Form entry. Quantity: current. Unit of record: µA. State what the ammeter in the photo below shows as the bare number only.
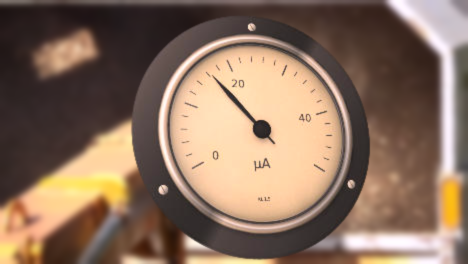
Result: 16
